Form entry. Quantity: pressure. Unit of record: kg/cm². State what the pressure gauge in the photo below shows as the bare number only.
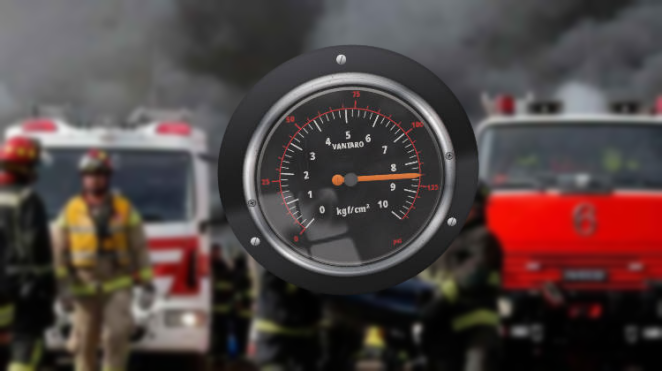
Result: 8.4
